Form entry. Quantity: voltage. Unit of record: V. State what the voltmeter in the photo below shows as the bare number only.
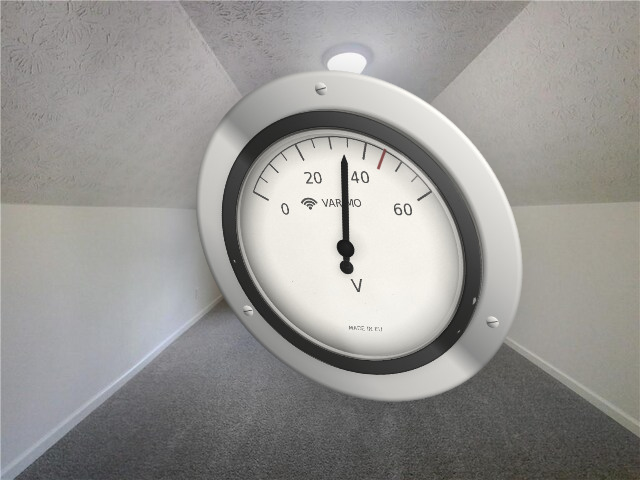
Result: 35
